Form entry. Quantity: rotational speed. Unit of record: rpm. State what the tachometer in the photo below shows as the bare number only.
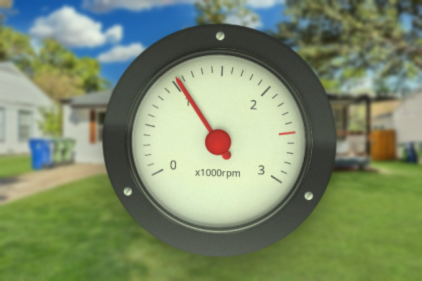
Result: 1050
